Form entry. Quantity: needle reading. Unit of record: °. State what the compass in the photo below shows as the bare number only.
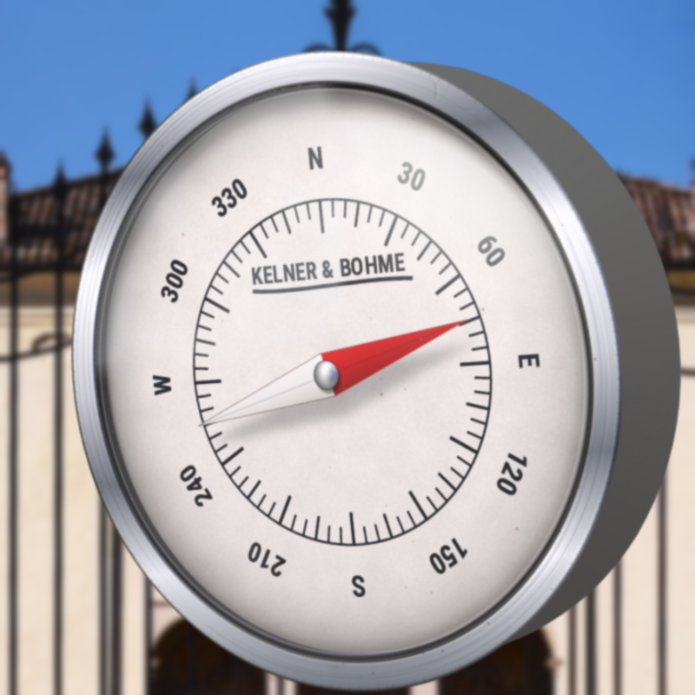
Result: 75
